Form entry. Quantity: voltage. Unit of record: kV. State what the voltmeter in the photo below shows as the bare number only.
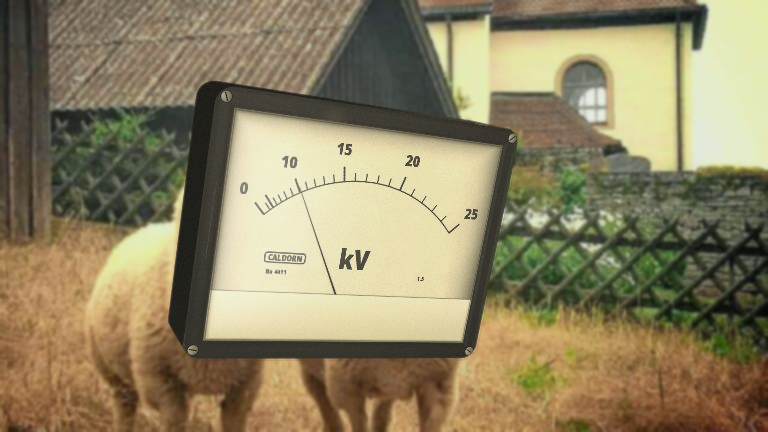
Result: 10
